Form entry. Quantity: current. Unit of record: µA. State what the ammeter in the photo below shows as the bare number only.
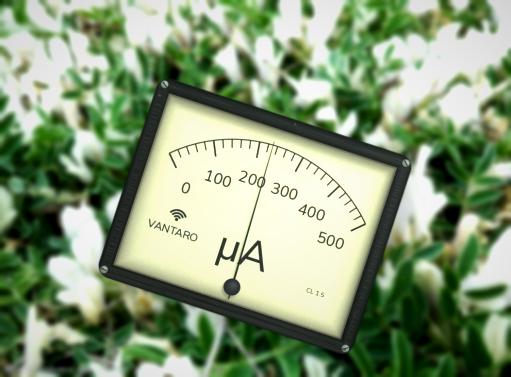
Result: 230
